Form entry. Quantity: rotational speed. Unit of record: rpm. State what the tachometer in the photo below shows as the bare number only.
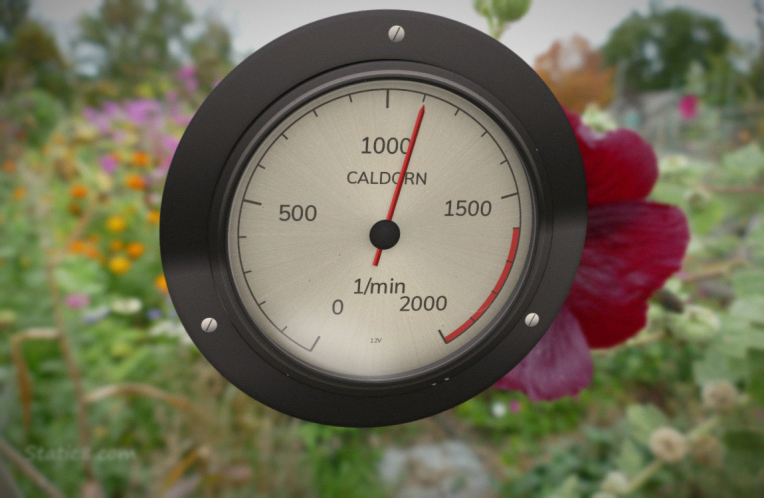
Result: 1100
